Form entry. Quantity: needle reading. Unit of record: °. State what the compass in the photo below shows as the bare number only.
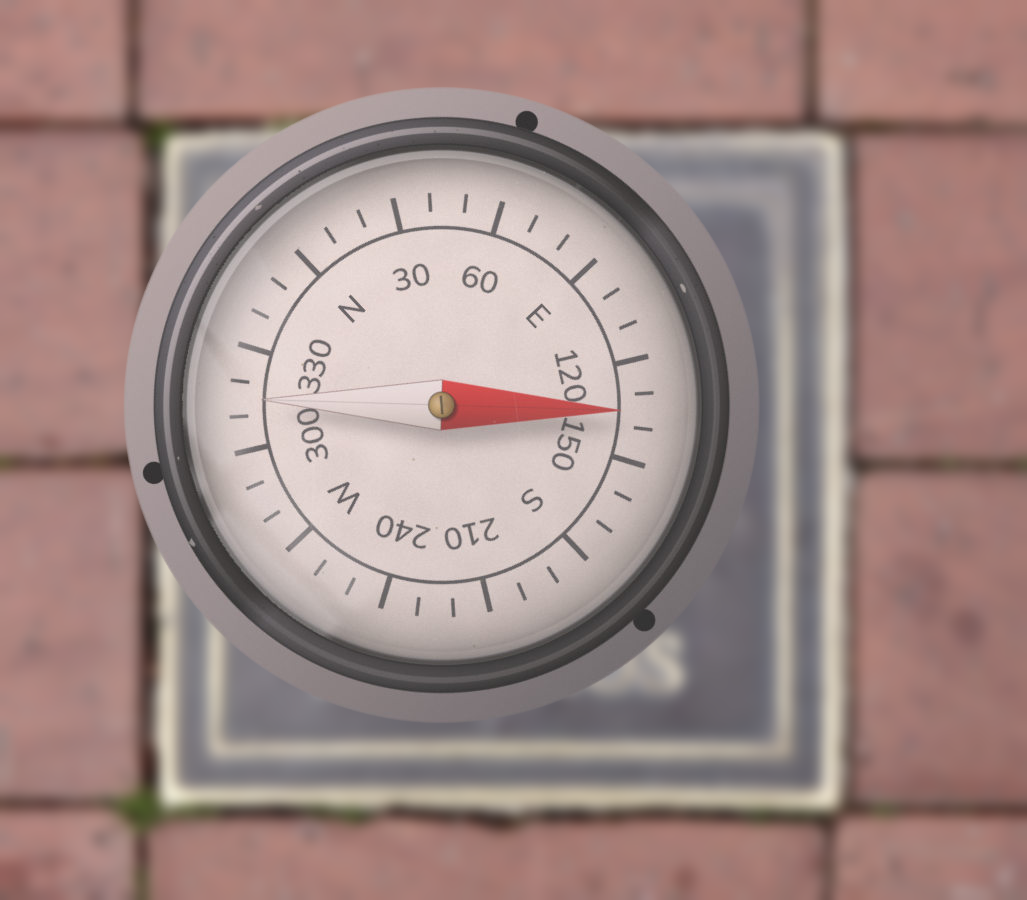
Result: 135
